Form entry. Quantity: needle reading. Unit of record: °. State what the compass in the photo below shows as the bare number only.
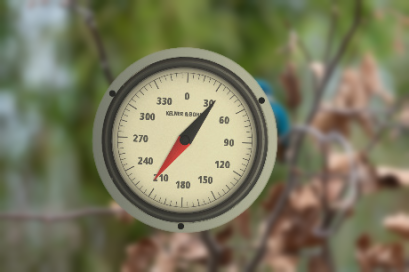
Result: 215
